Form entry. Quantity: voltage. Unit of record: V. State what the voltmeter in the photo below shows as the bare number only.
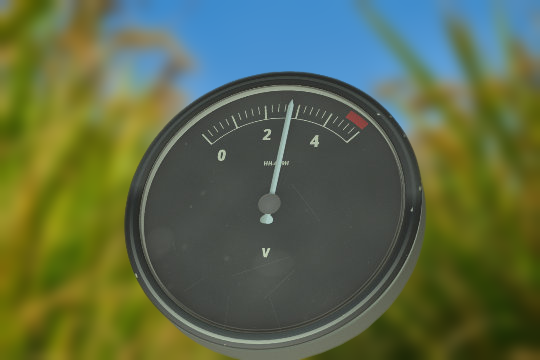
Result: 2.8
